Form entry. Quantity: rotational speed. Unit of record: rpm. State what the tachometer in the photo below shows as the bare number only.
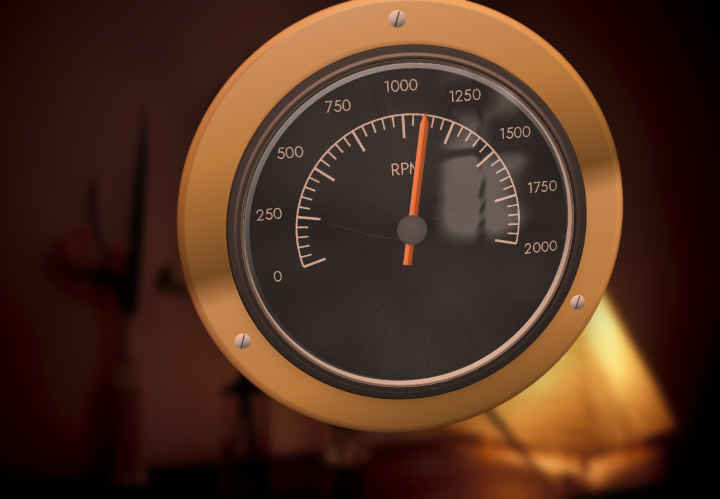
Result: 1100
